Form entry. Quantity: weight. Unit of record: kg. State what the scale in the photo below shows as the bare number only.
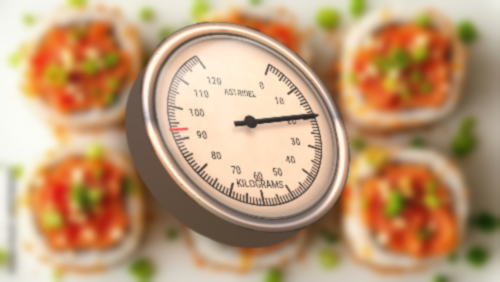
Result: 20
